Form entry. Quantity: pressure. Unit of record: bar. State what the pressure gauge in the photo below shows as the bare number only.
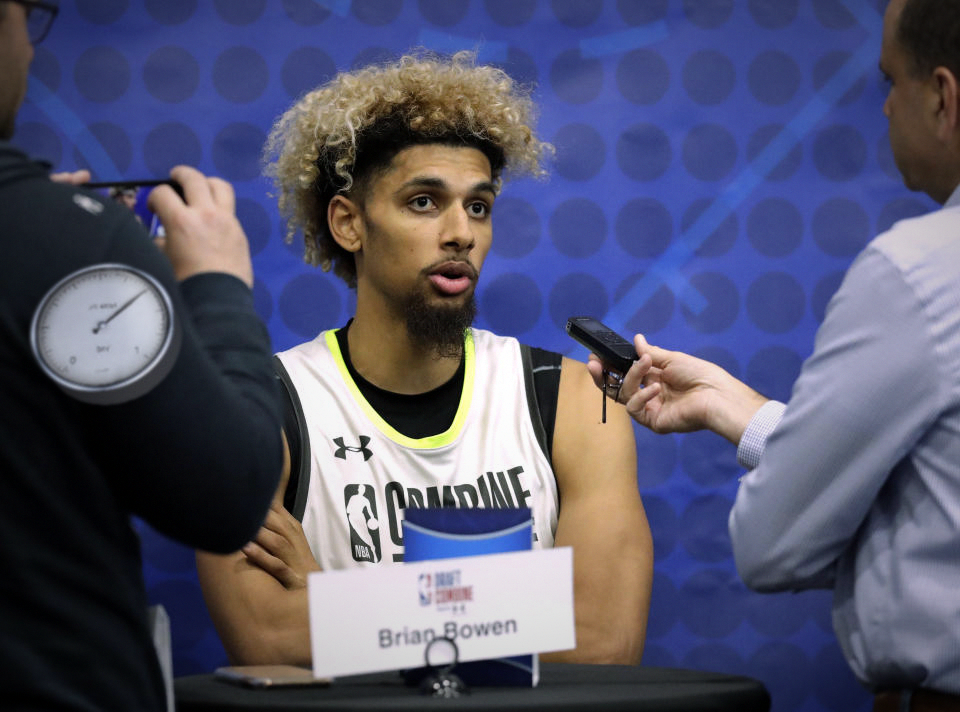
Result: 0.7
